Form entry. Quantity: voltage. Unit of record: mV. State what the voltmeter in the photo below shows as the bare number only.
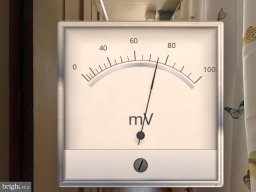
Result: 75
